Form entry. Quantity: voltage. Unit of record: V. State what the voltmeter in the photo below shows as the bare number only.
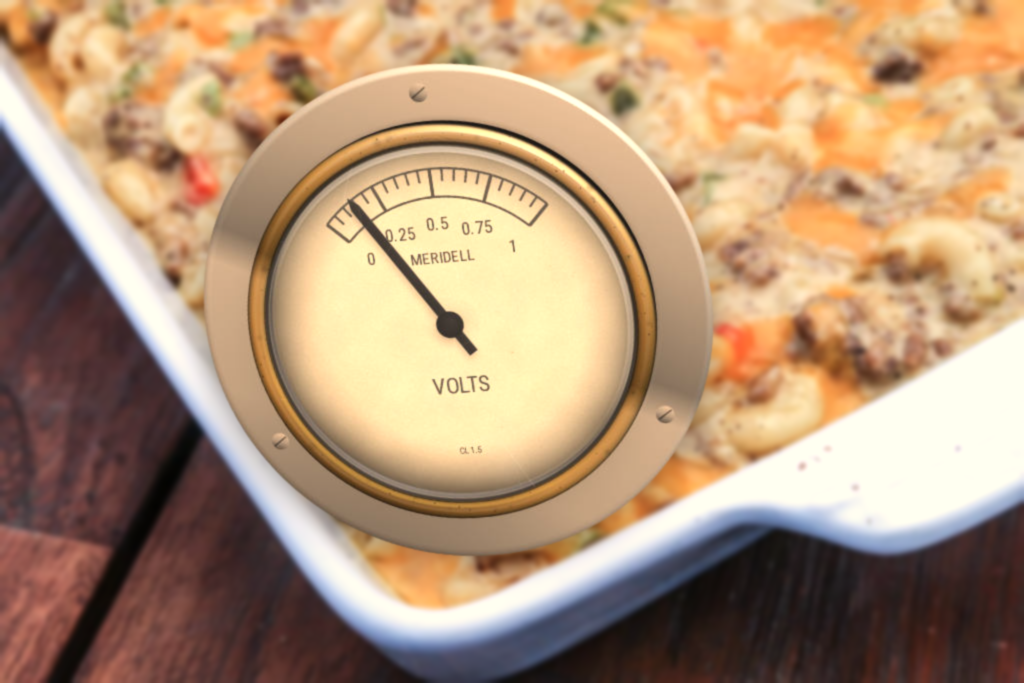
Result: 0.15
